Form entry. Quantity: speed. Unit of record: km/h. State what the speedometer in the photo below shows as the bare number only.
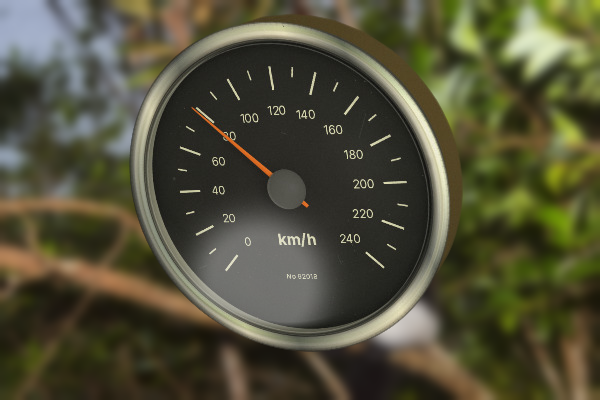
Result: 80
